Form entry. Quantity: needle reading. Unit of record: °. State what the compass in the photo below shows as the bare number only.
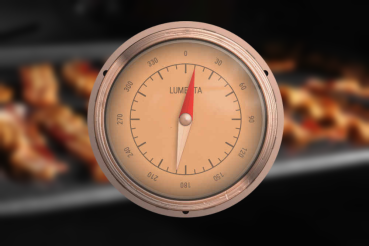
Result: 10
